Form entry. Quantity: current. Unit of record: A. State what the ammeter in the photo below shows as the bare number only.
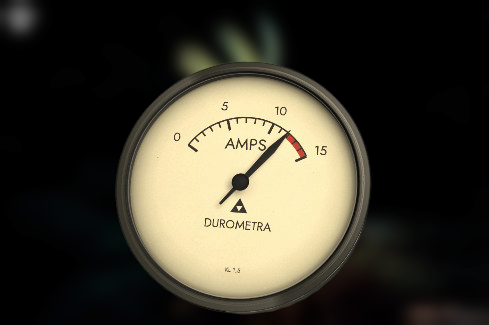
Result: 12
